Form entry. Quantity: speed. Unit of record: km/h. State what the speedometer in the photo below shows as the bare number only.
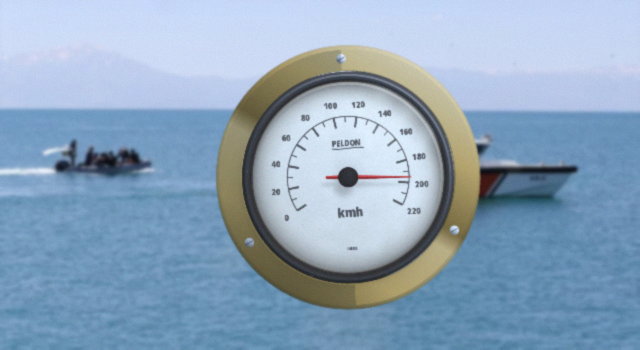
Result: 195
